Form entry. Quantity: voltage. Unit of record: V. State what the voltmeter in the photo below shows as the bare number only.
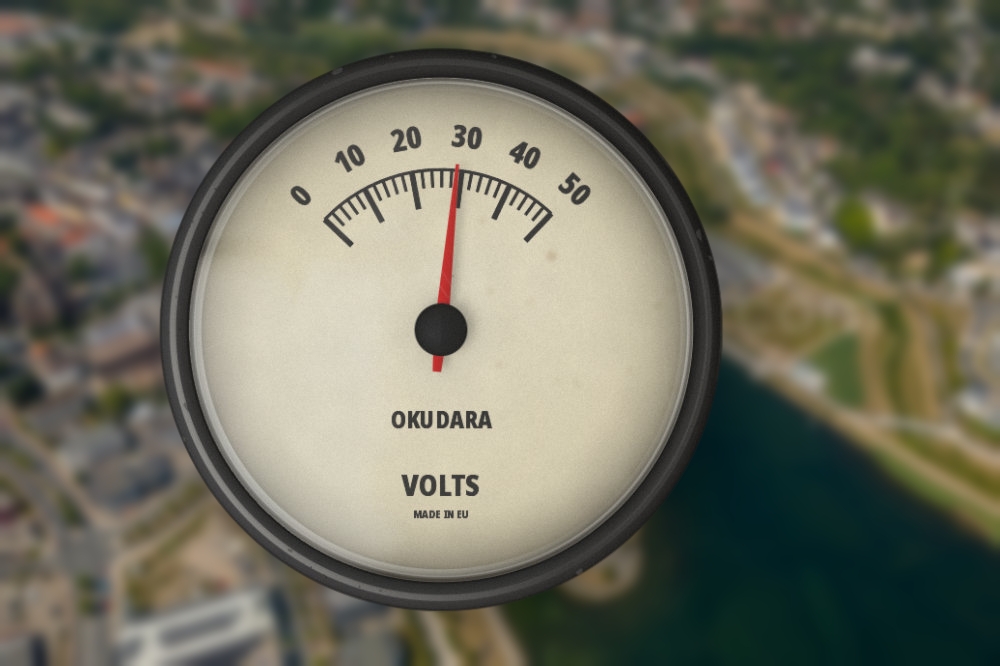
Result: 29
